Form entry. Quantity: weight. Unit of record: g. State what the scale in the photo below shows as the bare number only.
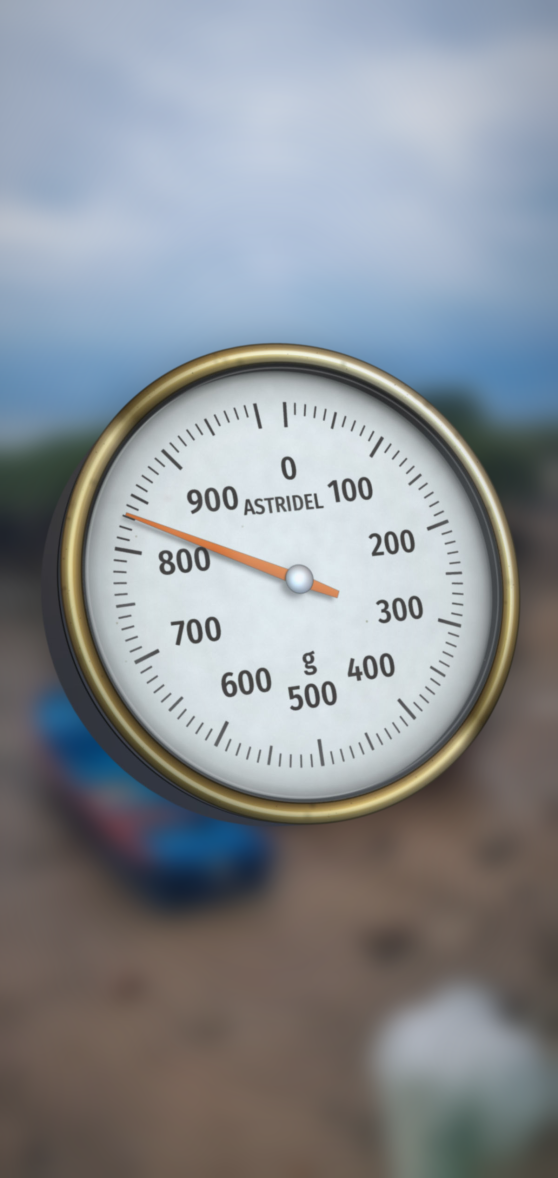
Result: 830
